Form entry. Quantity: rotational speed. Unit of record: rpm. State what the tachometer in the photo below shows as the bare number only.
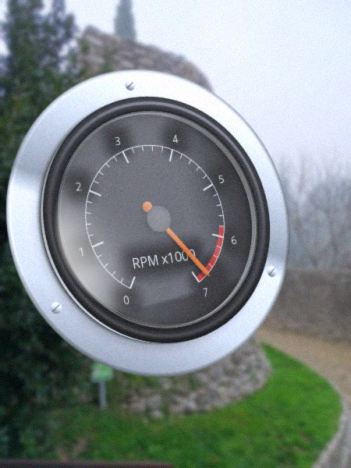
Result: 6800
